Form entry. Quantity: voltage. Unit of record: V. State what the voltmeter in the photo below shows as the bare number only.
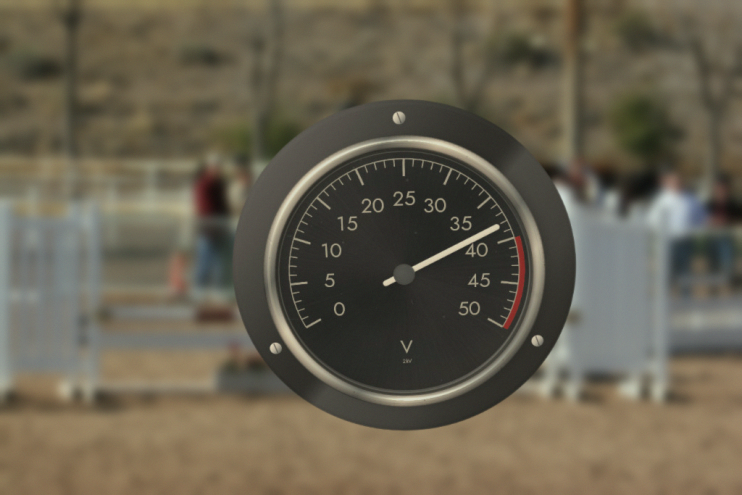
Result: 38
